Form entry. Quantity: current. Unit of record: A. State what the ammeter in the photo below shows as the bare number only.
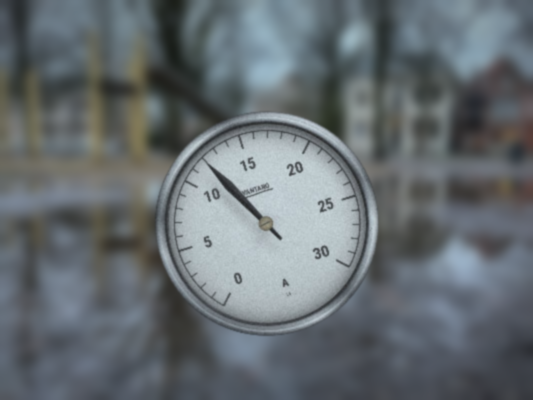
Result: 12
